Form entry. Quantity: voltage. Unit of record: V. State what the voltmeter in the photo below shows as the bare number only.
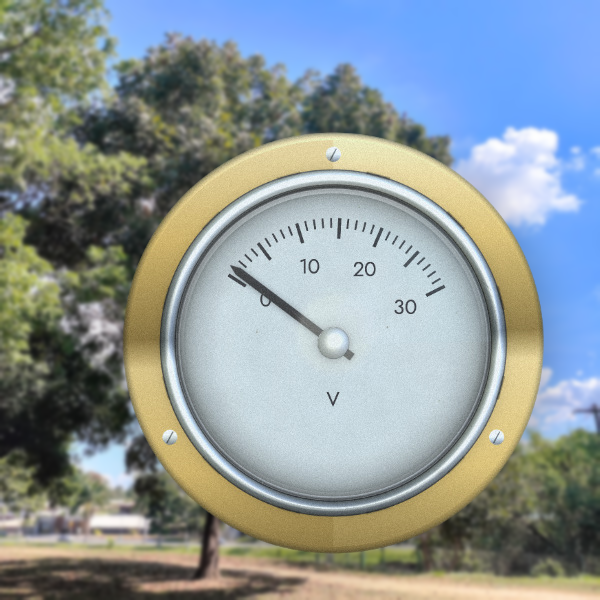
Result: 1
